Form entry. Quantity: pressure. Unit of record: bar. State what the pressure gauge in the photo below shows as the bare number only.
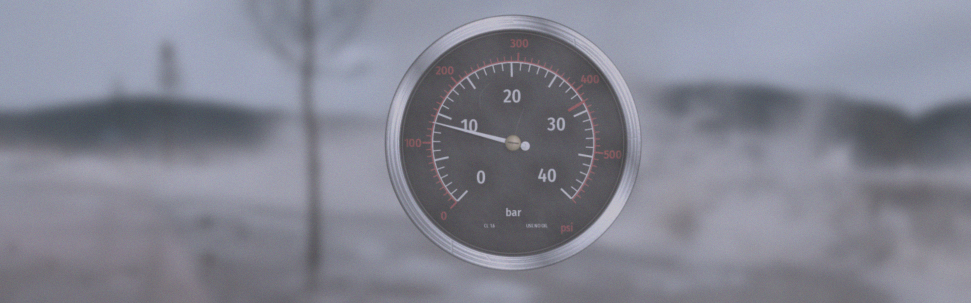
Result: 9
